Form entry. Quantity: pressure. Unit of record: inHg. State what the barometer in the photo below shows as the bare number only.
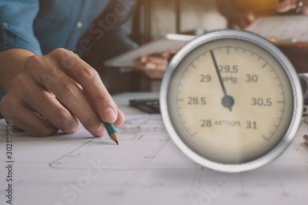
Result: 29.3
